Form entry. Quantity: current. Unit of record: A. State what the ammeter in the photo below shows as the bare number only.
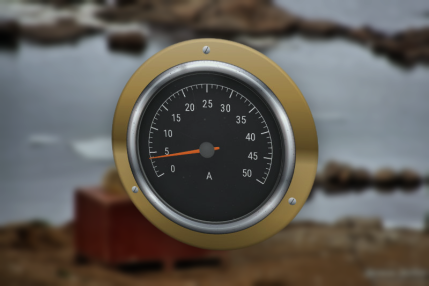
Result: 4
